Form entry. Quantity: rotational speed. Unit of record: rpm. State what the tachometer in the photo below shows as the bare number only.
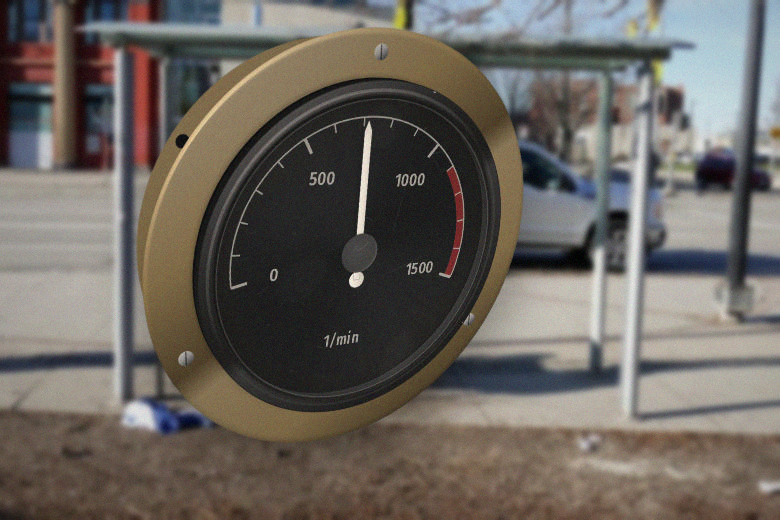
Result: 700
